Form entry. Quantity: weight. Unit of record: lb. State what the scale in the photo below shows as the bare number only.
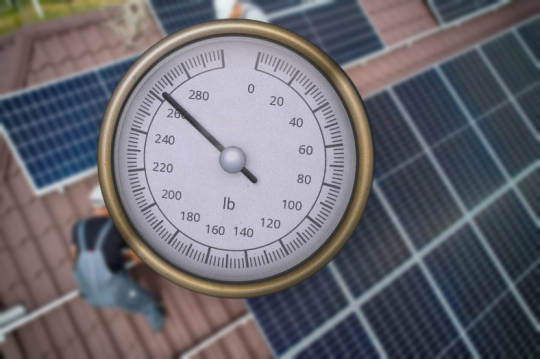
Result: 264
